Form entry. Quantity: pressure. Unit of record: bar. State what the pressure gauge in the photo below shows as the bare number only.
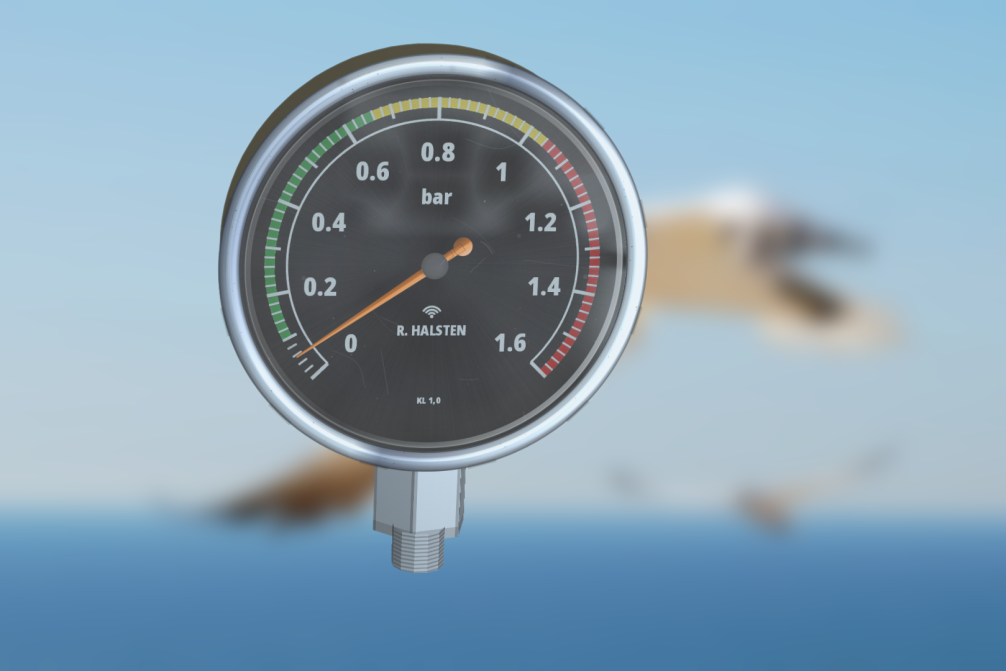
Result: 0.06
